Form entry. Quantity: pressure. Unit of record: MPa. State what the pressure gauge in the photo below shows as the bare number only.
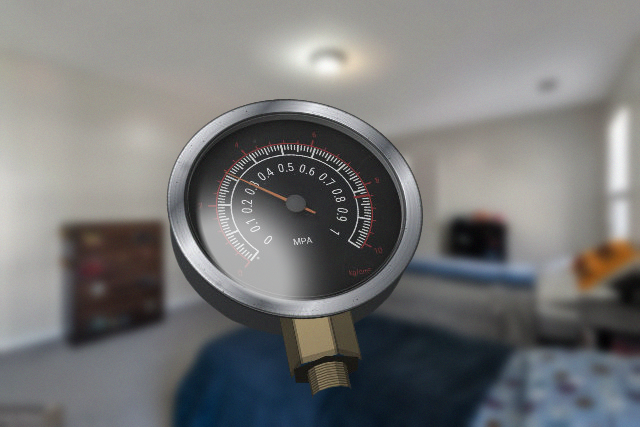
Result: 0.3
